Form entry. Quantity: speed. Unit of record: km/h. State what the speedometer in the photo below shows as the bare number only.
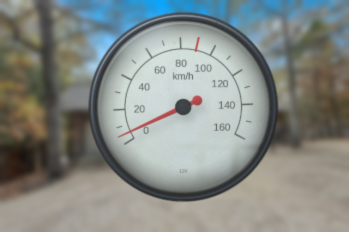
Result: 5
